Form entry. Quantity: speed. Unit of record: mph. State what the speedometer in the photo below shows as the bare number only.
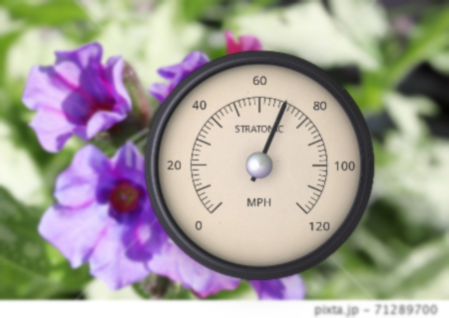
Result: 70
